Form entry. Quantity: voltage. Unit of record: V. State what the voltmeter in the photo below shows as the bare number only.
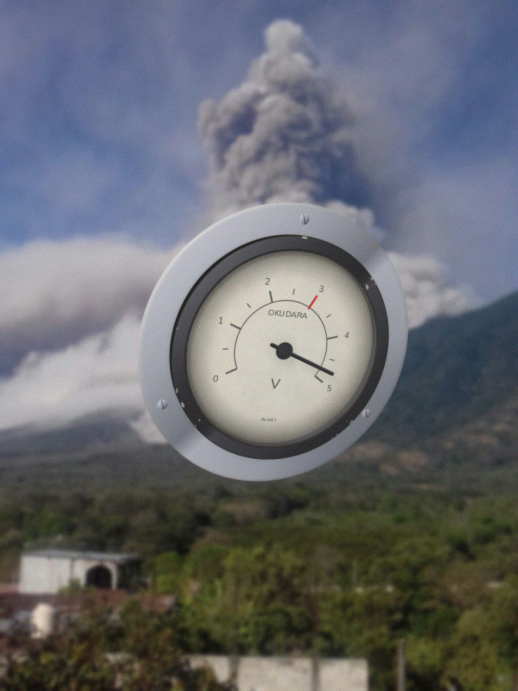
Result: 4.75
